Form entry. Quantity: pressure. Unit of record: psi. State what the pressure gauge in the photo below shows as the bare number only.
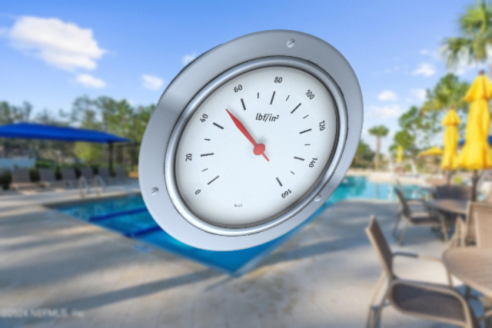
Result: 50
